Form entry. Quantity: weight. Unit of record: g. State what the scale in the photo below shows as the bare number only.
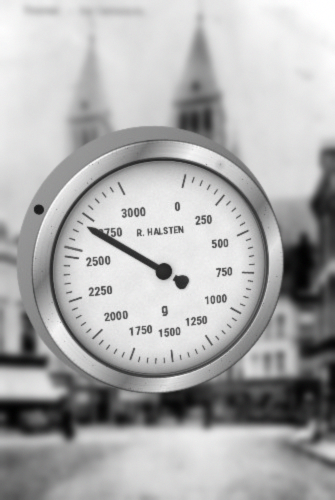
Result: 2700
